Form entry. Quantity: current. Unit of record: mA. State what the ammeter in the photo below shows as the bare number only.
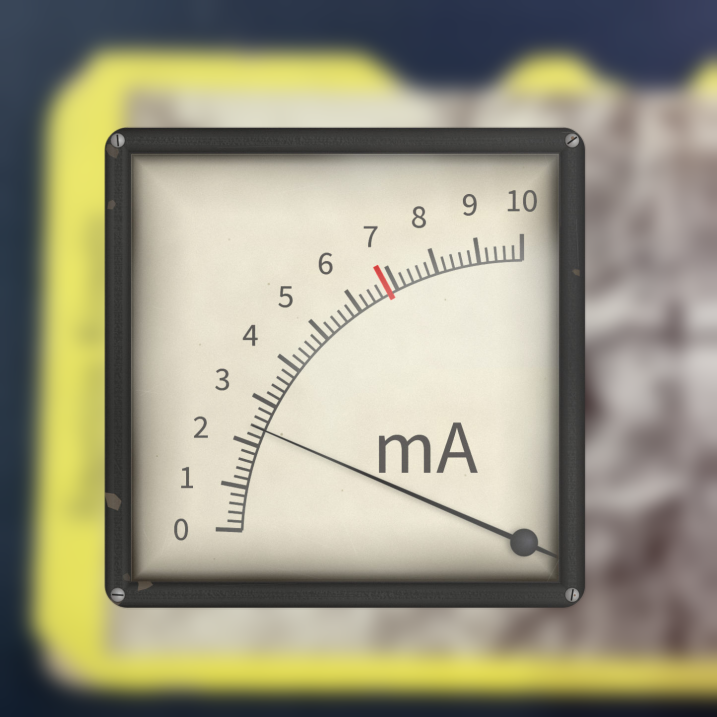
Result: 2.4
